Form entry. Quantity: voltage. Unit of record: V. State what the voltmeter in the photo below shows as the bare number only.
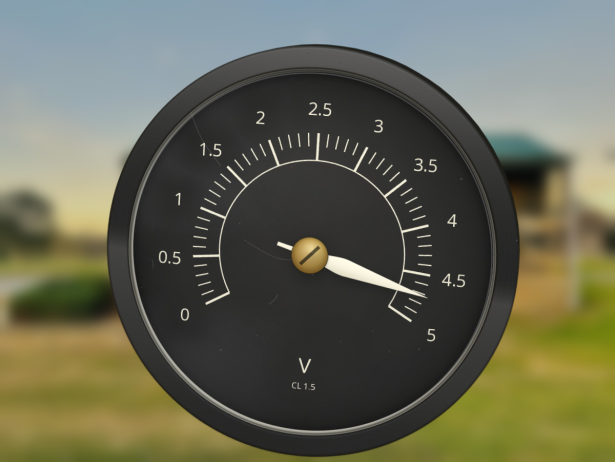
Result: 4.7
